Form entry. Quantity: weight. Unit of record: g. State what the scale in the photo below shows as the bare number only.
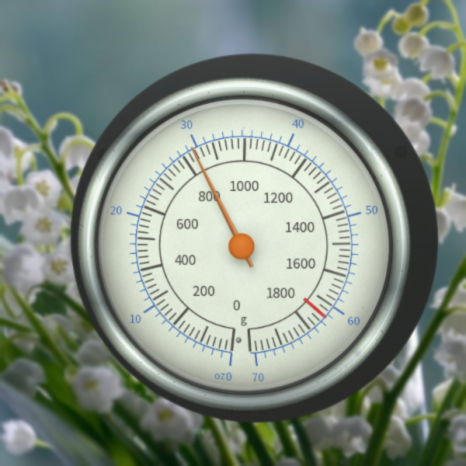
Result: 840
